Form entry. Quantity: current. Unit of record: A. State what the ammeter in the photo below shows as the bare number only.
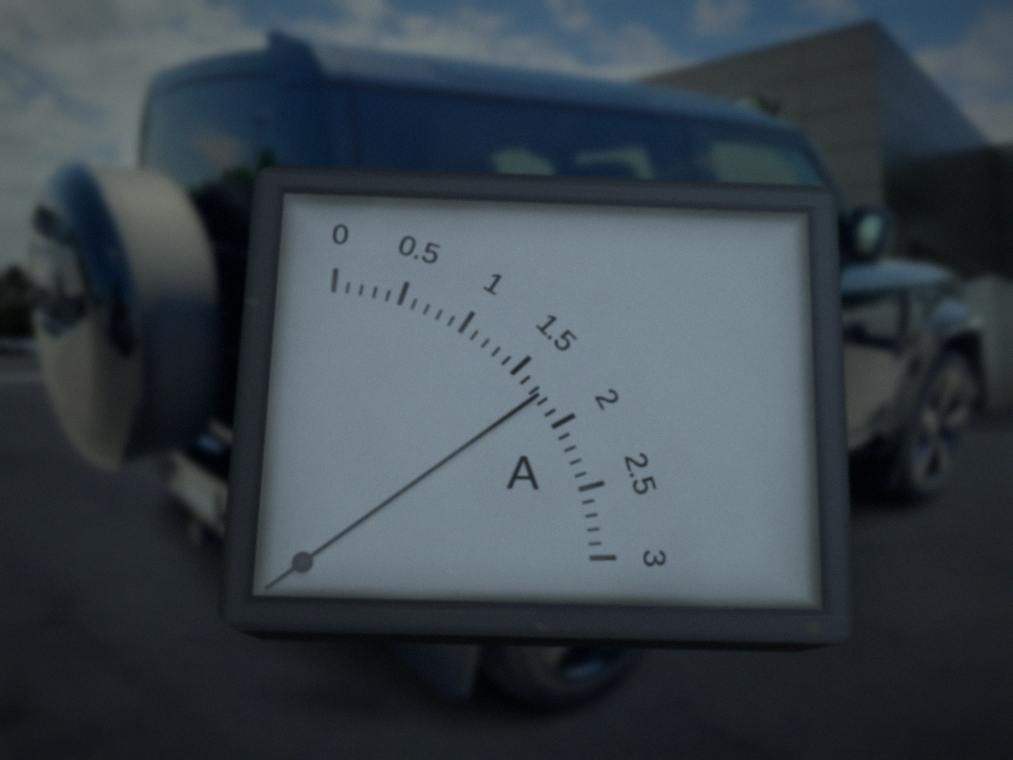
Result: 1.75
